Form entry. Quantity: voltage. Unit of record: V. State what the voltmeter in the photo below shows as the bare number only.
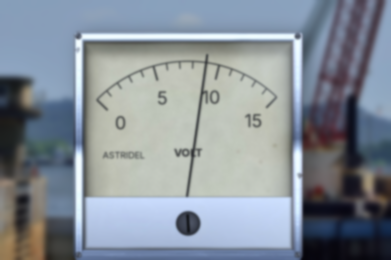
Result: 9
